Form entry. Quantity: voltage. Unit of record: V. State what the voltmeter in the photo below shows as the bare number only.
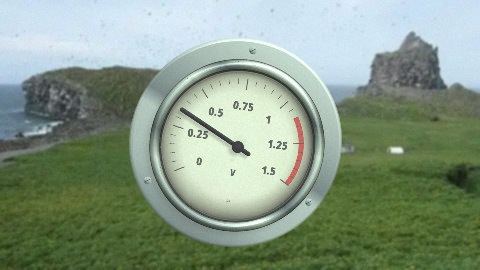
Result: 0.35
